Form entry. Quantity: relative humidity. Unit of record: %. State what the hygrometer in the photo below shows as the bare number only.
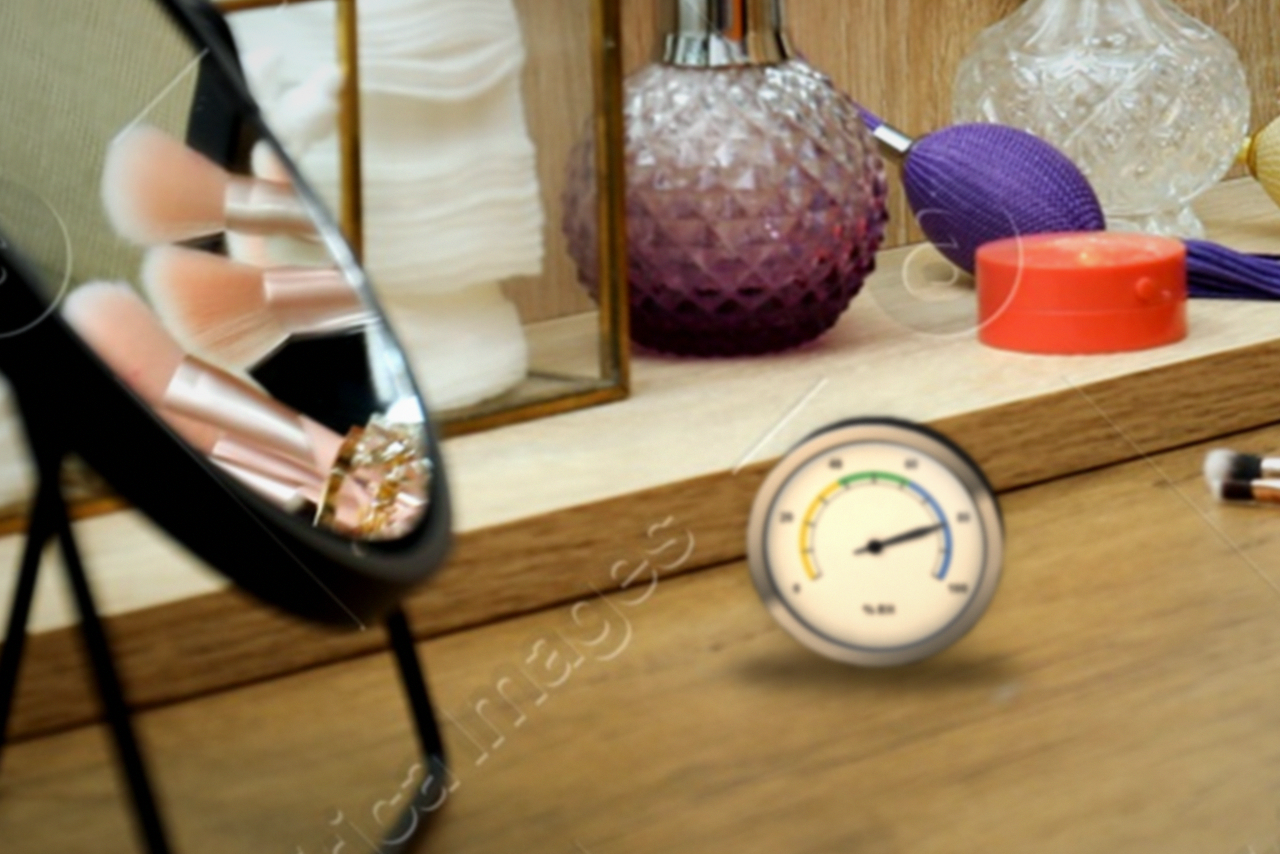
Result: 80
